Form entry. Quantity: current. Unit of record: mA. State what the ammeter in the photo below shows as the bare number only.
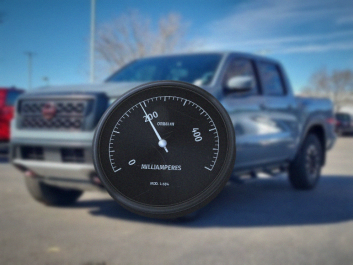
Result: 190
